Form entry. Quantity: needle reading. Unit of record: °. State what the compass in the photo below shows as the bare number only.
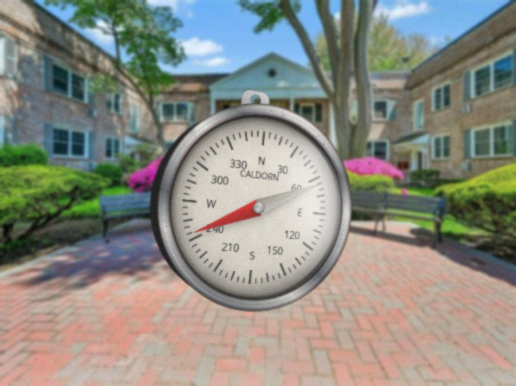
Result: 245
